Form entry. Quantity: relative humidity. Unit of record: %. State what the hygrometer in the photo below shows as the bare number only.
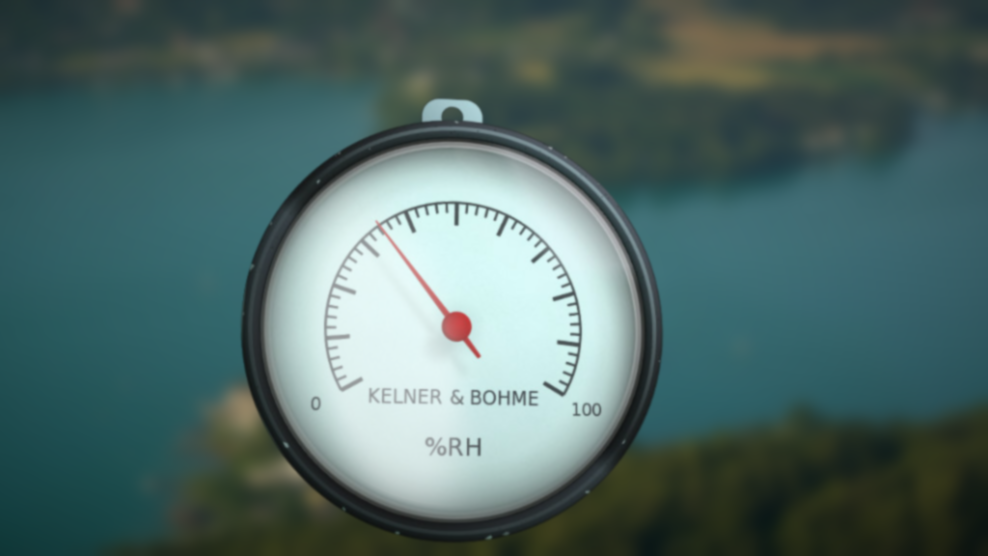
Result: 34
